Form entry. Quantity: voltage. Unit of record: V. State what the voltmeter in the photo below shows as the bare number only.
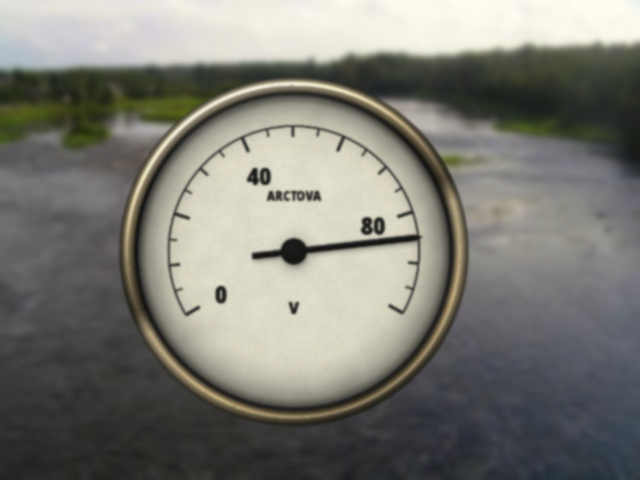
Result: 85
